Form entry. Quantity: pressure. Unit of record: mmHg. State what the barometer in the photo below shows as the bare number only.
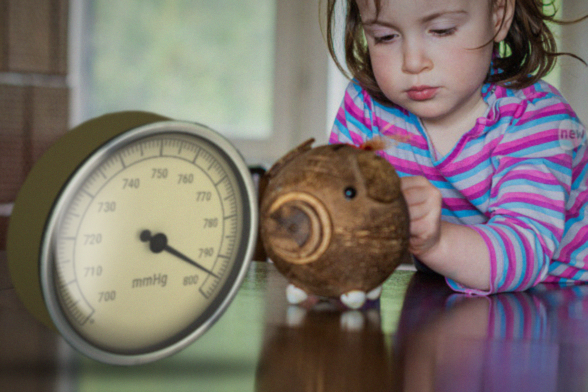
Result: 795
